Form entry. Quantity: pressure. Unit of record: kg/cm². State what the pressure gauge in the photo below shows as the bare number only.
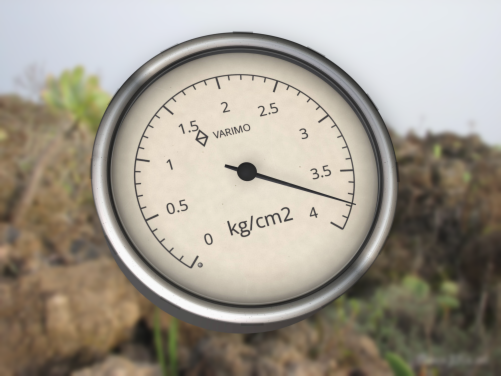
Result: 3.8
